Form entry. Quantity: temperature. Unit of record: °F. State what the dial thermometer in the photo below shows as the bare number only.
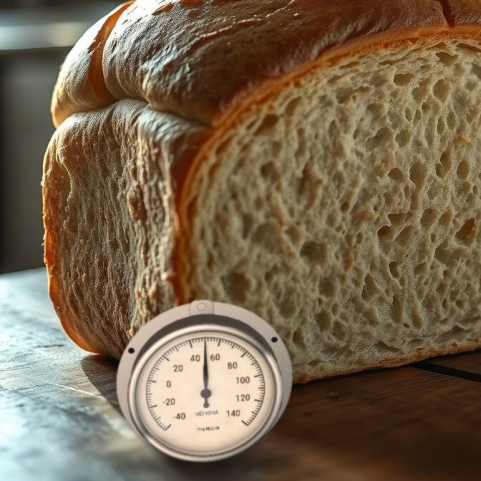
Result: 50
